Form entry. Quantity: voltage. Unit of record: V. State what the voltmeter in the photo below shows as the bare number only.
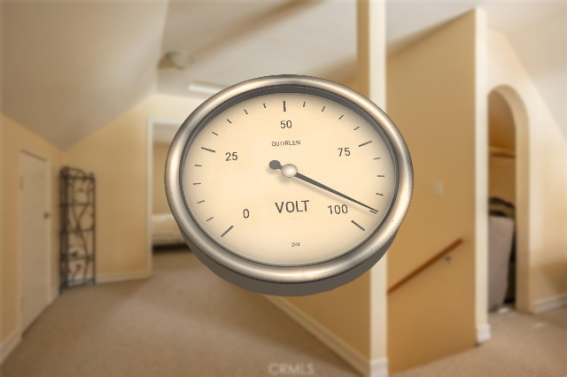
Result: 95
